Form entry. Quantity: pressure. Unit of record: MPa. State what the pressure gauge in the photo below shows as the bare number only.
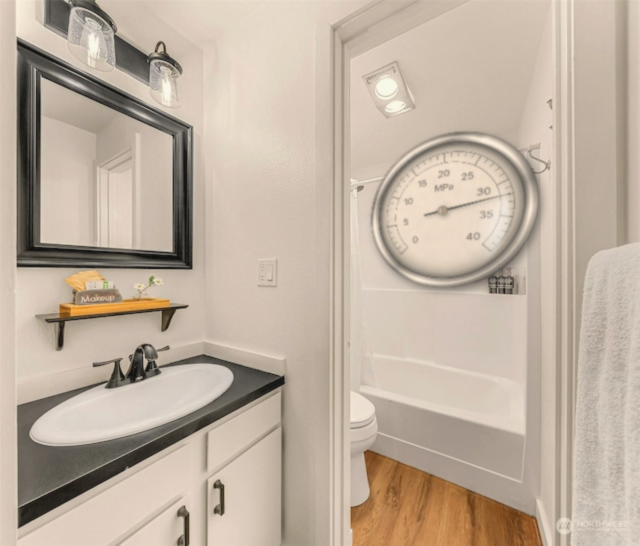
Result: 32
